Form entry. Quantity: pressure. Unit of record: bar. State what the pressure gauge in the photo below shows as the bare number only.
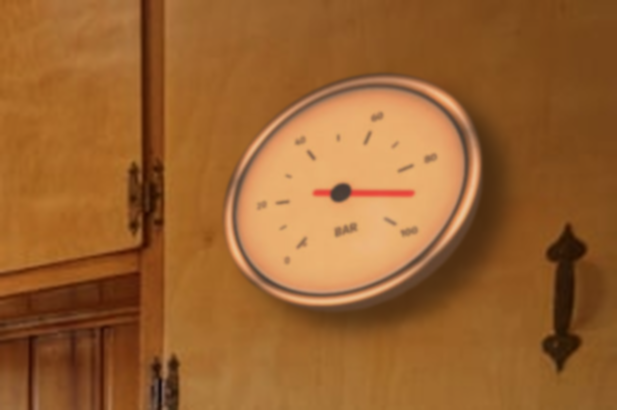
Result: 90
